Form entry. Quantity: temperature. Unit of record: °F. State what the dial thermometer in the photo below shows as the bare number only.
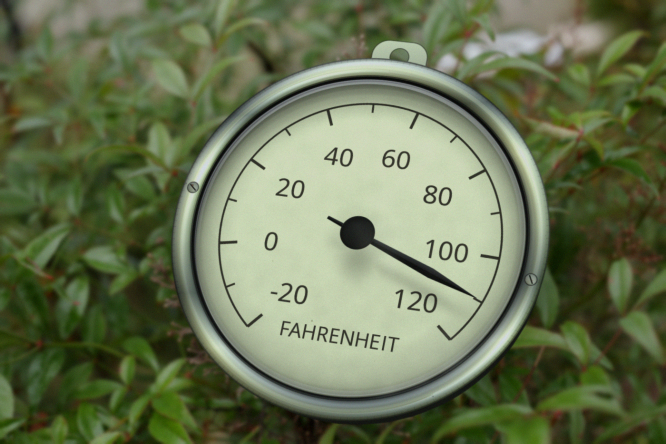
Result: 110
